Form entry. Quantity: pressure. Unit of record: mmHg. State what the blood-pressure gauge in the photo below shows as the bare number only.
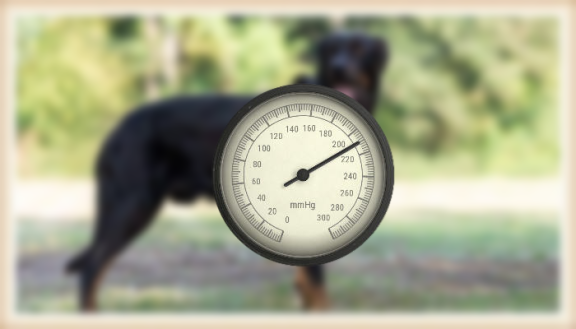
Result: 210
